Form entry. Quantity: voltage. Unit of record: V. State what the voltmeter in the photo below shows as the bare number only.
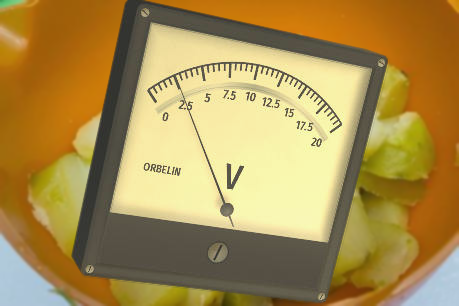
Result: 2.5
